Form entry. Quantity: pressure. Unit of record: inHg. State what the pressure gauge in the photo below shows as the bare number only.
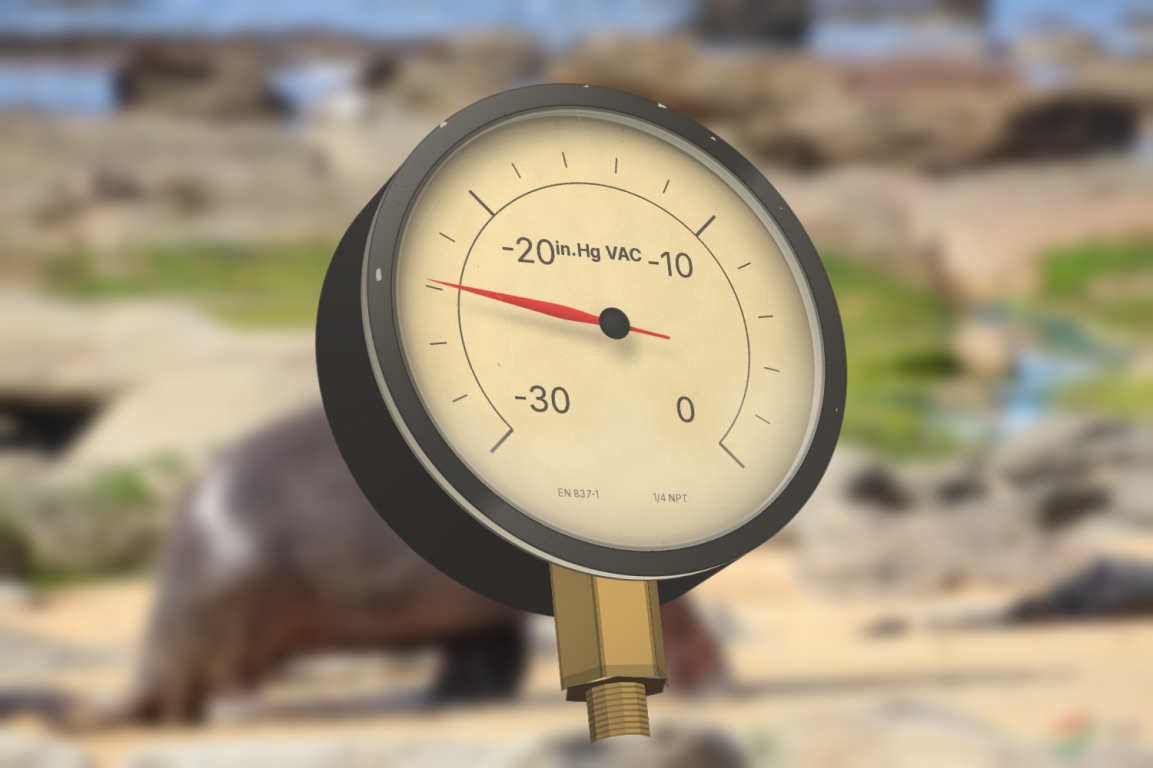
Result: -24
